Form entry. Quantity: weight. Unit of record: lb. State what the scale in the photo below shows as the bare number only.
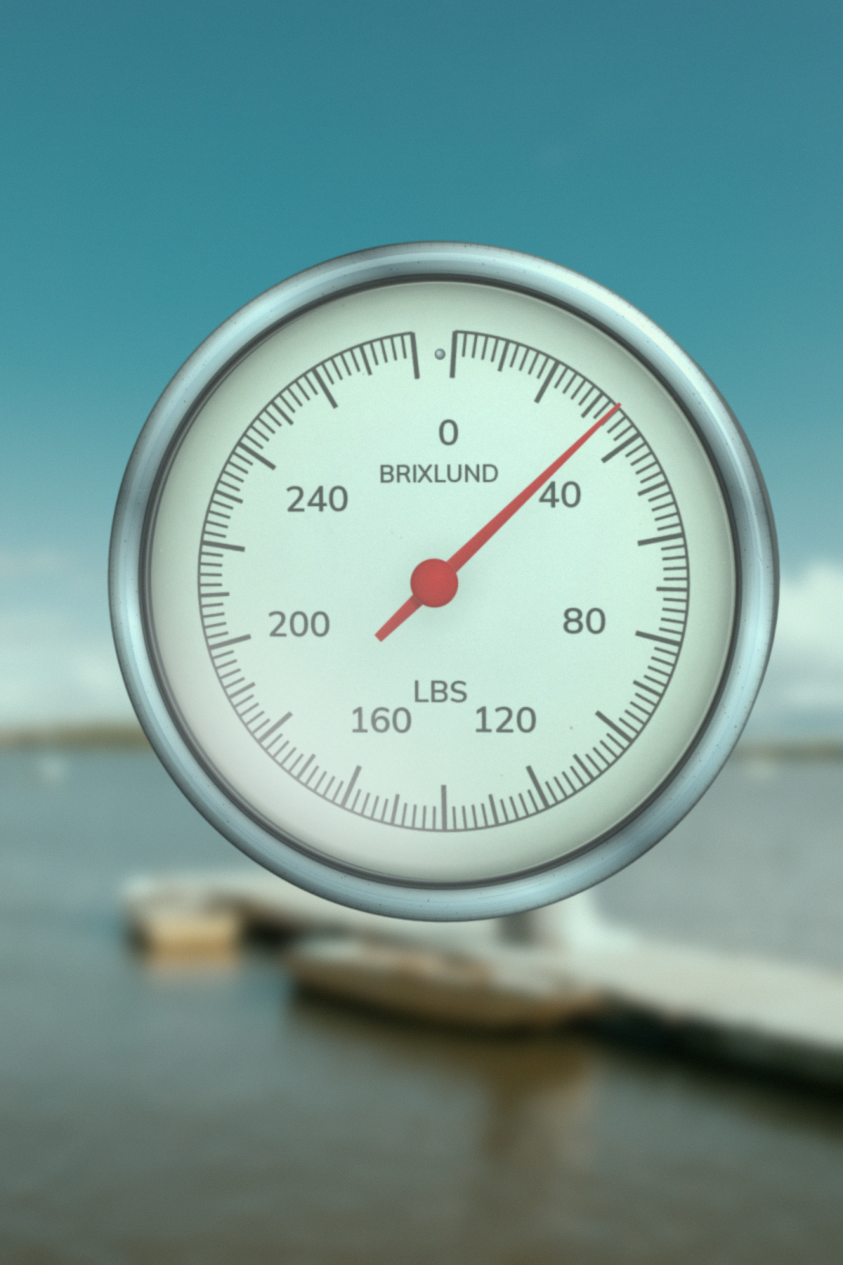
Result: 34
